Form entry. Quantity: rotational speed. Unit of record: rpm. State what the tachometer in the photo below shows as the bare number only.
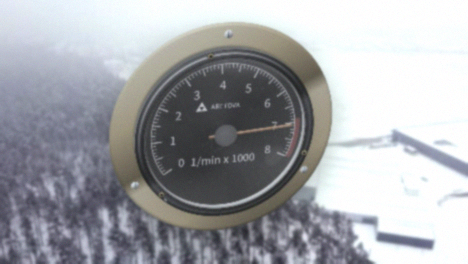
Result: 7000
